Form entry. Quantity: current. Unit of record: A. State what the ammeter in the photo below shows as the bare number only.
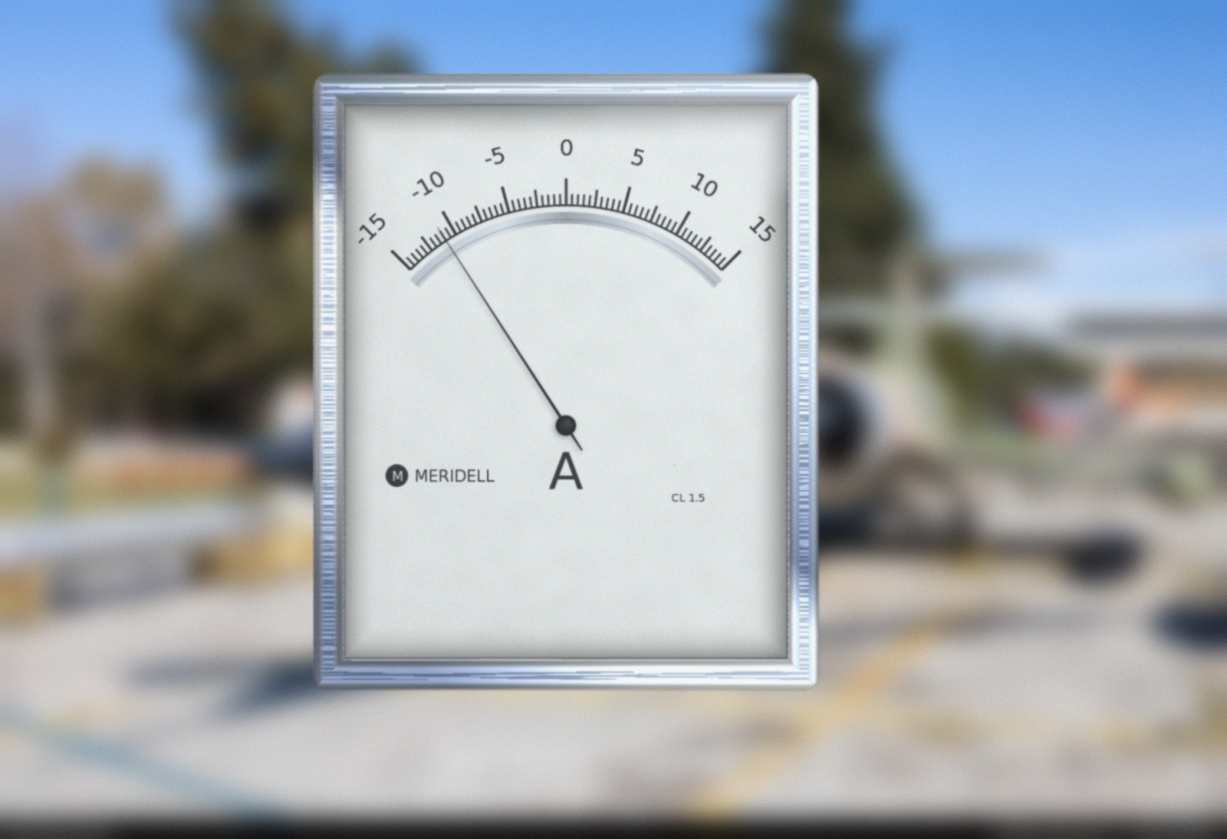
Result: -11
